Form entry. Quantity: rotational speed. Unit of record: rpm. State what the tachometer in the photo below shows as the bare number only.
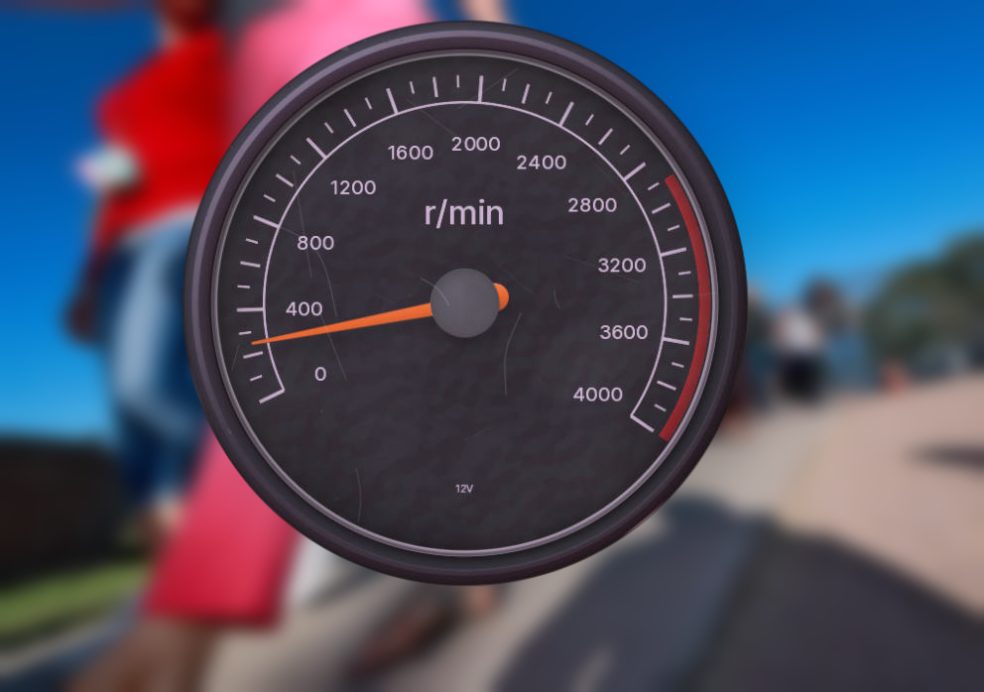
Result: 250
